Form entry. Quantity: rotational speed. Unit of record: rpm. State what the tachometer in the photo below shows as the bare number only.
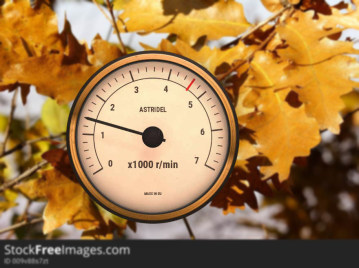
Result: 1400
